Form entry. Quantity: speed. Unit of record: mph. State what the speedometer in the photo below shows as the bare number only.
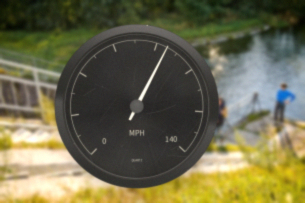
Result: 85
